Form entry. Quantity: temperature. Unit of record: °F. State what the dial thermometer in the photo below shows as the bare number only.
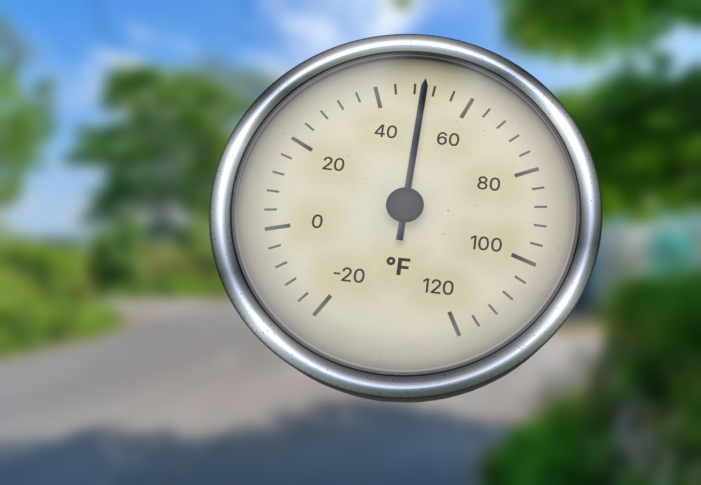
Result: 50
